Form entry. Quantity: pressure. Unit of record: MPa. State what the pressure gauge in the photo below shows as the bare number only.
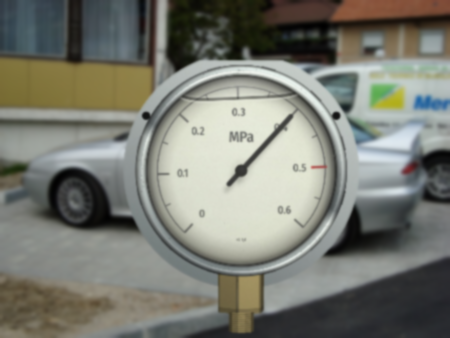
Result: 0.4
